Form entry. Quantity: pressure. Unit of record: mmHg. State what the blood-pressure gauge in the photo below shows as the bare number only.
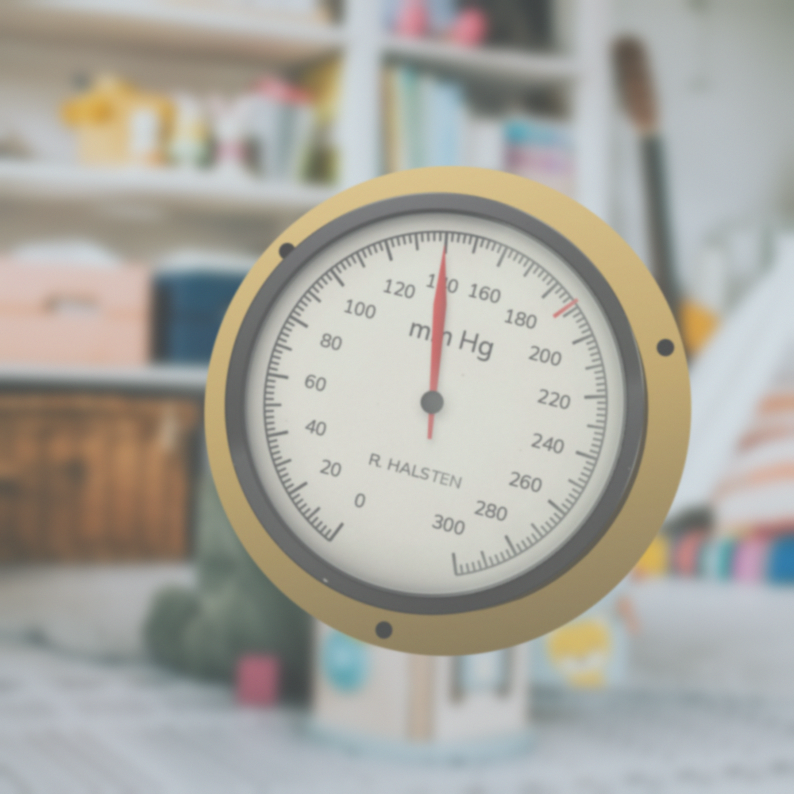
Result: 140
